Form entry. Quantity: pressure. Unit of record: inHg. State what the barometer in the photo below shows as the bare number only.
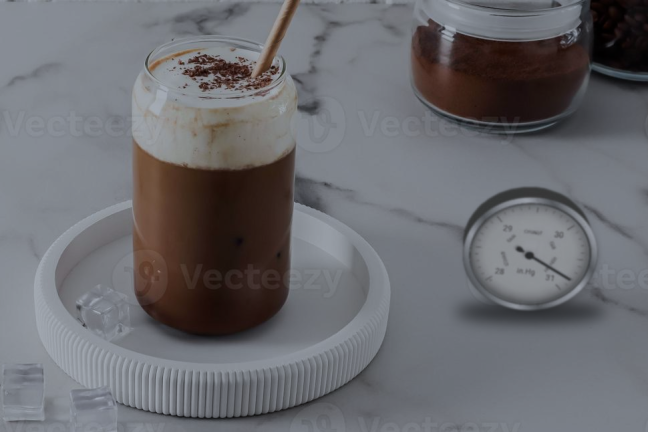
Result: 30.8
